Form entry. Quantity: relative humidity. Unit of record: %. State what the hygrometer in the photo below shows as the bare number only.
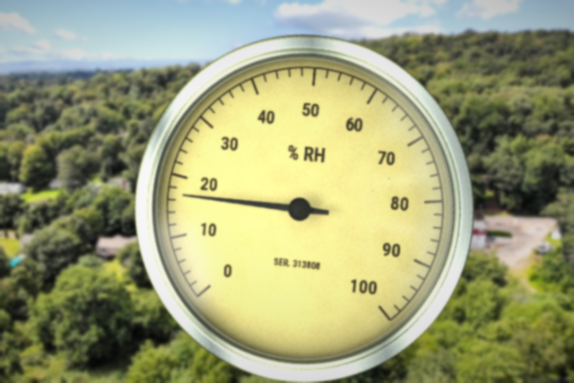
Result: 17
